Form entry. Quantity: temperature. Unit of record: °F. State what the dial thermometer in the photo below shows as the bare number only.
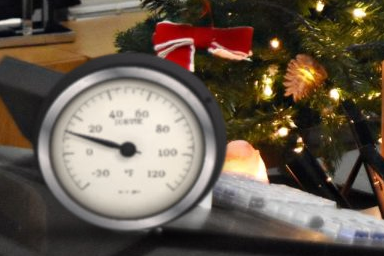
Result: 12
